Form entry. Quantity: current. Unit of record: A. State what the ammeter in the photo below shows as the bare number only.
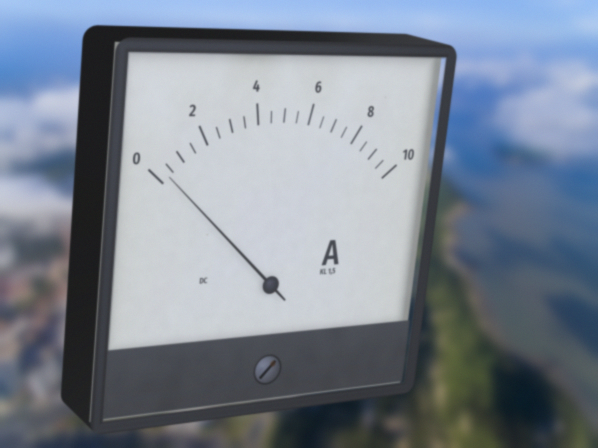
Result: 0.25
